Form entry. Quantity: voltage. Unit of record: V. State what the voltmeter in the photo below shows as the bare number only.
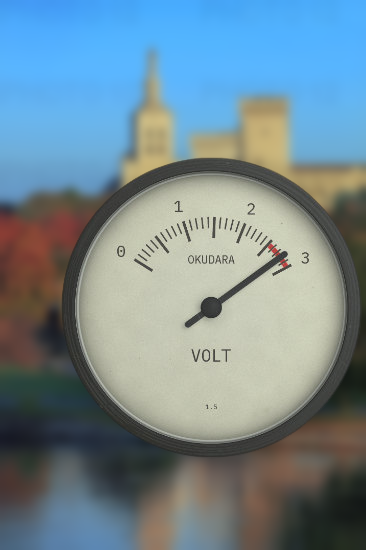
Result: 2.8
